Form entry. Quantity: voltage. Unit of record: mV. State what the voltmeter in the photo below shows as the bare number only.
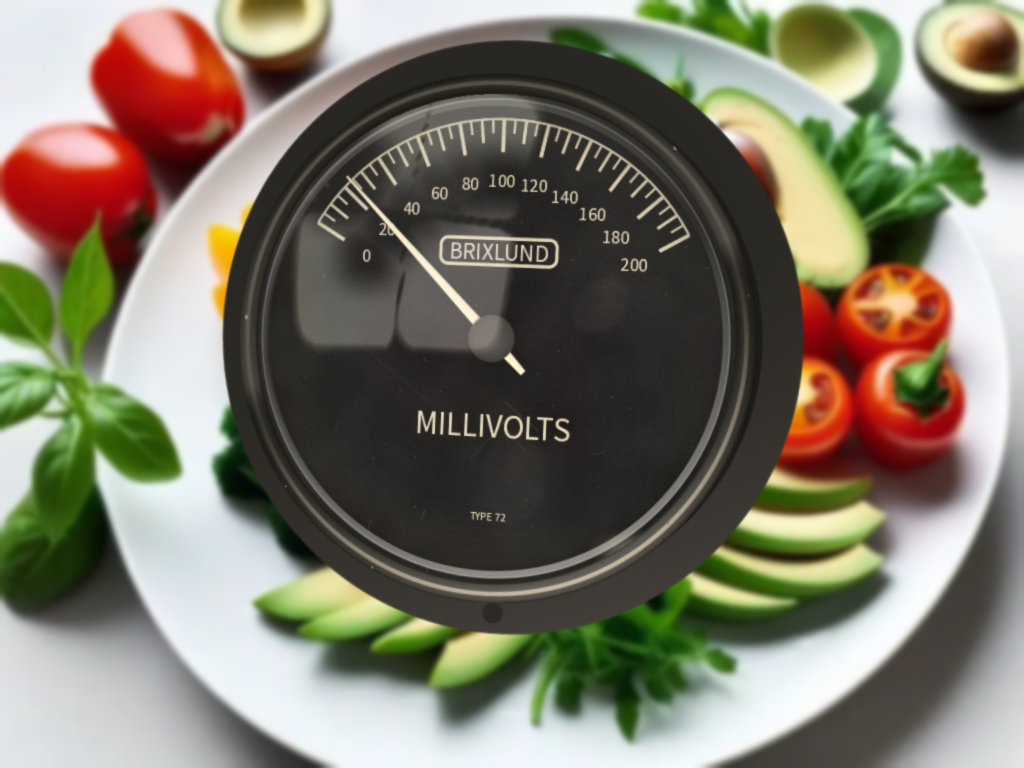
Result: 25
